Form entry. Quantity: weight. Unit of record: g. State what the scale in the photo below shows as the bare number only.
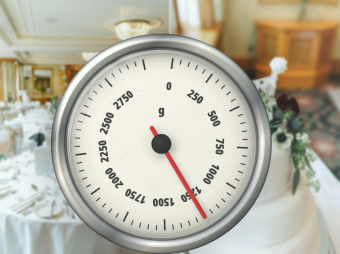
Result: 1250
